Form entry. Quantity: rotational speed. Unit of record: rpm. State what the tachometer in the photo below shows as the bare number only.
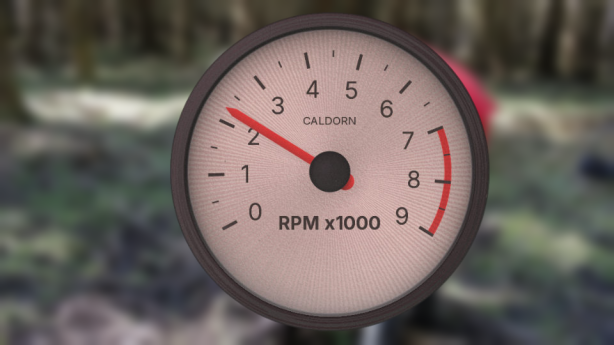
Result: 2250
